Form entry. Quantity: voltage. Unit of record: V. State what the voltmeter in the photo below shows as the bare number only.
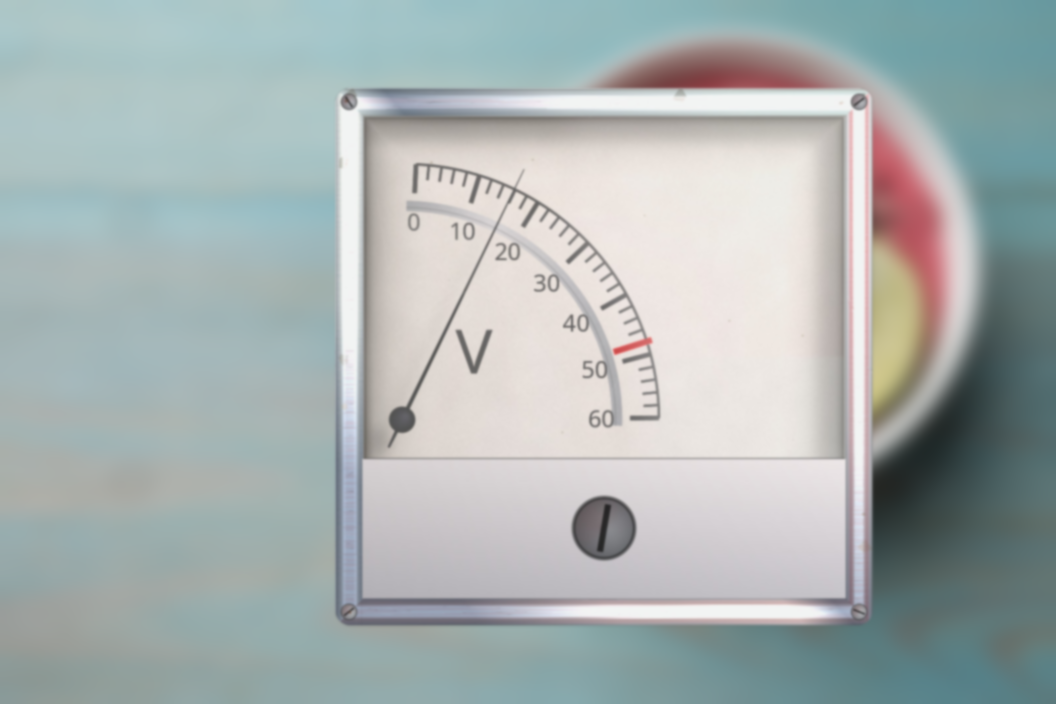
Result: 16
